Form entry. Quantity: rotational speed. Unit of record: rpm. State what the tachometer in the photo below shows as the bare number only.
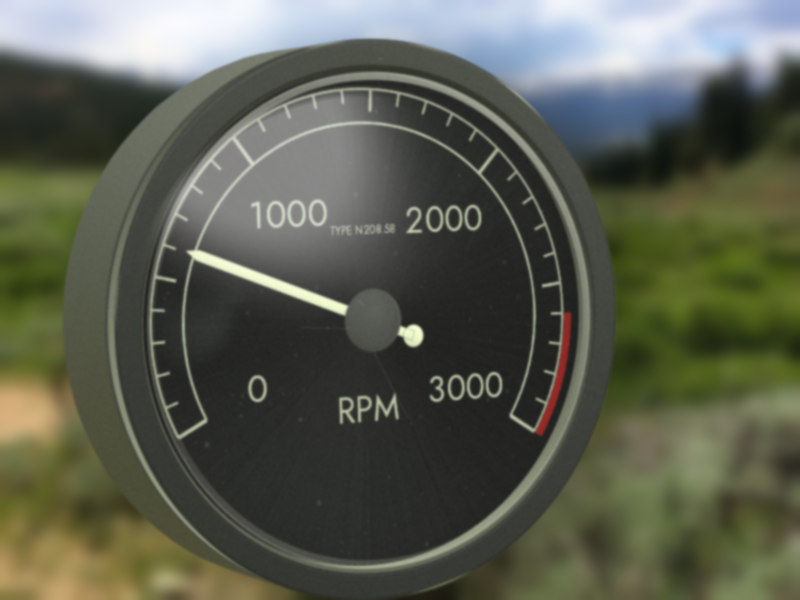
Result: 600
